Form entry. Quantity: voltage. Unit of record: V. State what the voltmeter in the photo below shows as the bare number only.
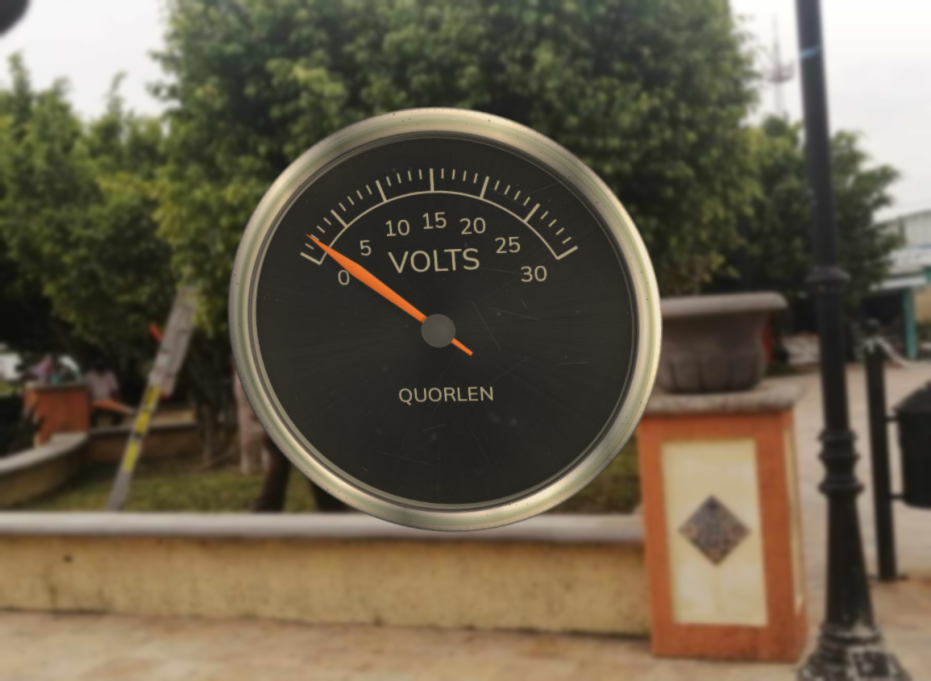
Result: 2
